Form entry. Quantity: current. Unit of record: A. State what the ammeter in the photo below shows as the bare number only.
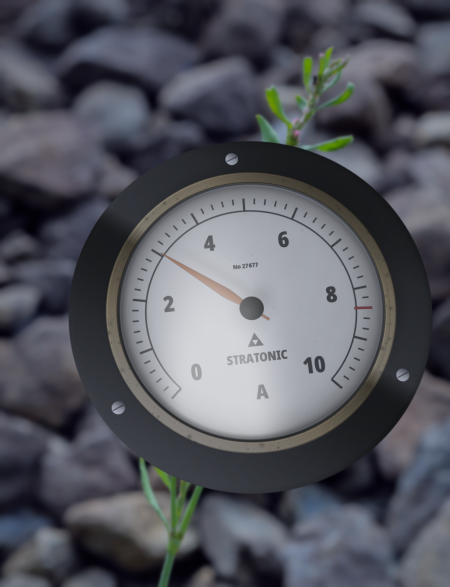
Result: 3
